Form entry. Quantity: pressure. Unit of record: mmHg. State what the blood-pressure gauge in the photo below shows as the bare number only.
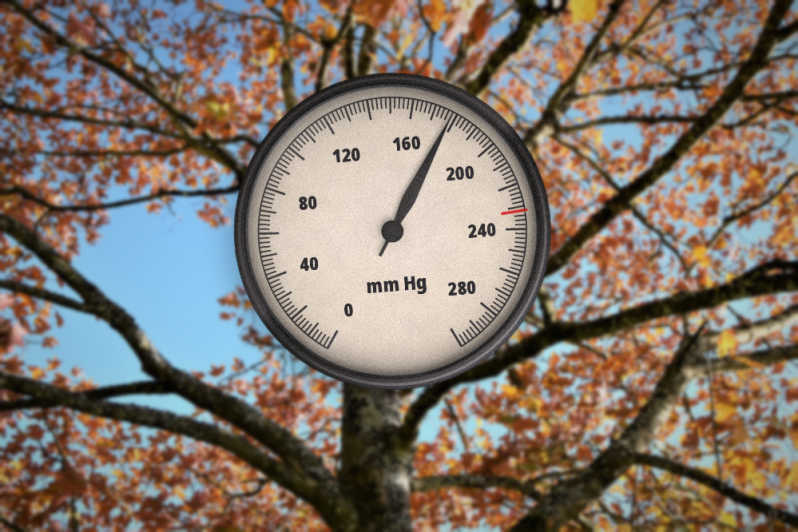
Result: 178
